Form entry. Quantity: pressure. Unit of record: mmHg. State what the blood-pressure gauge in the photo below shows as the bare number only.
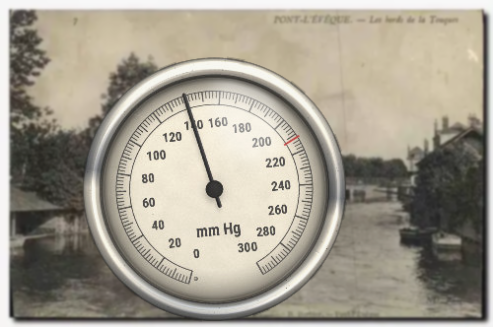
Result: 140
